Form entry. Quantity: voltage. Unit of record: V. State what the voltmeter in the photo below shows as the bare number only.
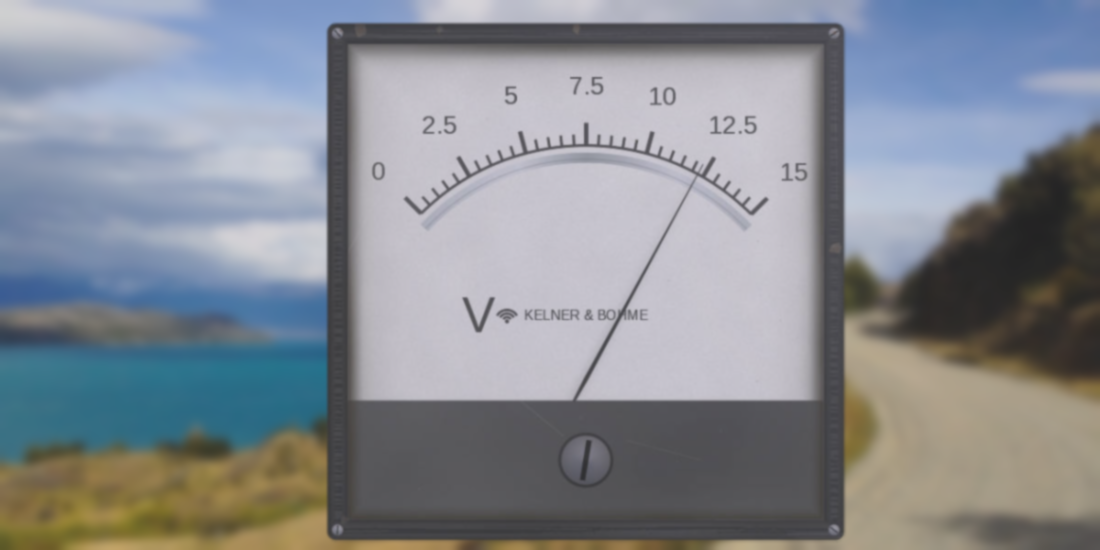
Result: 12.25
